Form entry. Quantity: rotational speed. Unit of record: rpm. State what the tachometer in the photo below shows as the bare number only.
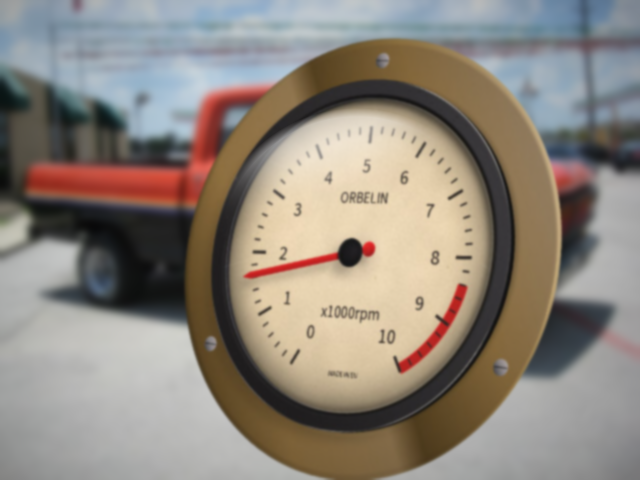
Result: 1600
